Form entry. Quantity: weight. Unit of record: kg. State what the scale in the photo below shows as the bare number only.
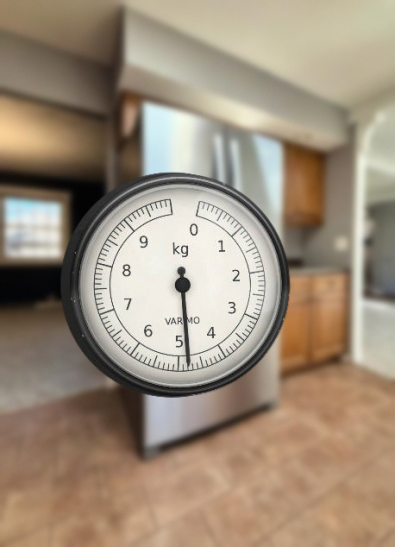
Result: 4.8
